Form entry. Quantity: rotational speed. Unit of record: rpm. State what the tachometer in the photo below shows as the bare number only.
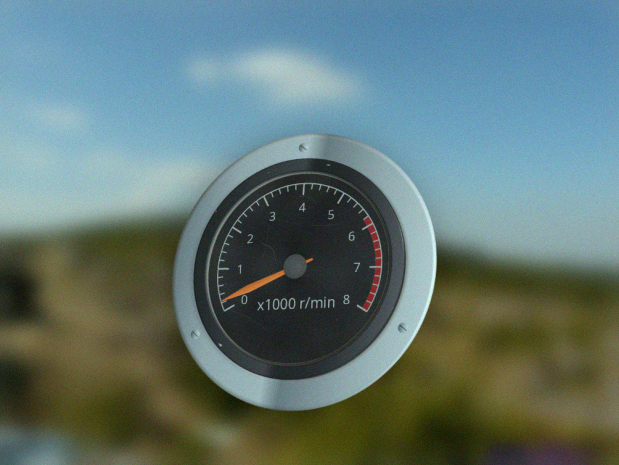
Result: 200
